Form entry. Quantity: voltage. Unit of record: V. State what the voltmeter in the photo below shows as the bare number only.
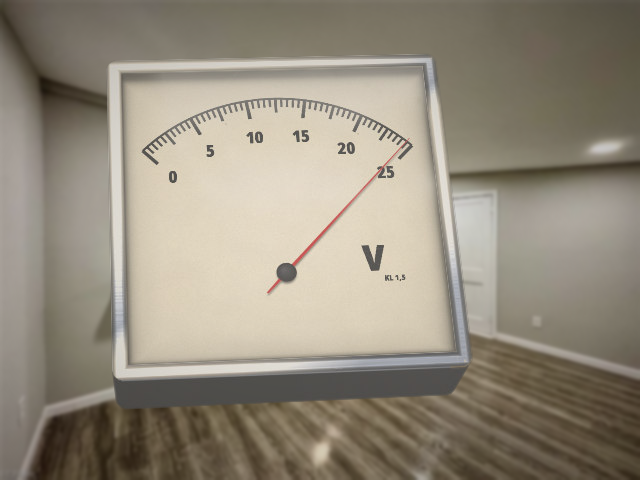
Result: 24.5
